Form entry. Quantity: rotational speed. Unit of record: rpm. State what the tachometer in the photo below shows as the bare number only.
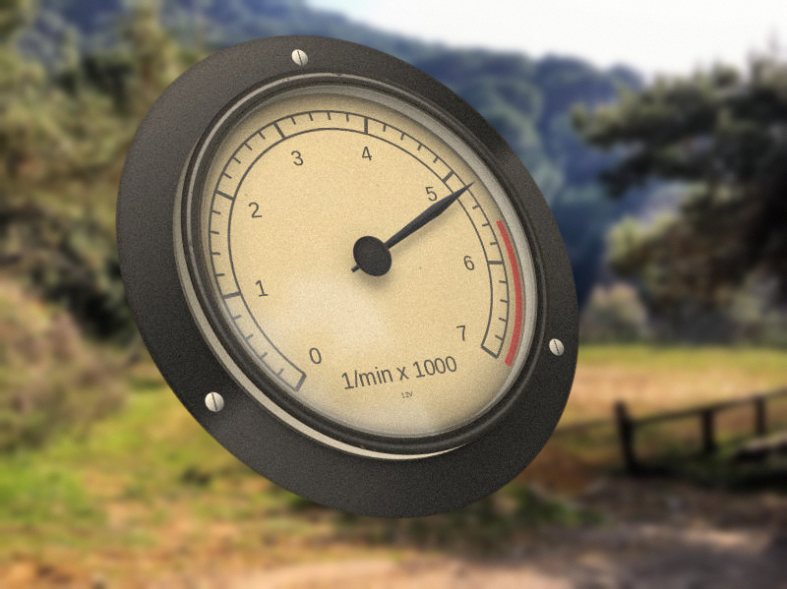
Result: 5200
